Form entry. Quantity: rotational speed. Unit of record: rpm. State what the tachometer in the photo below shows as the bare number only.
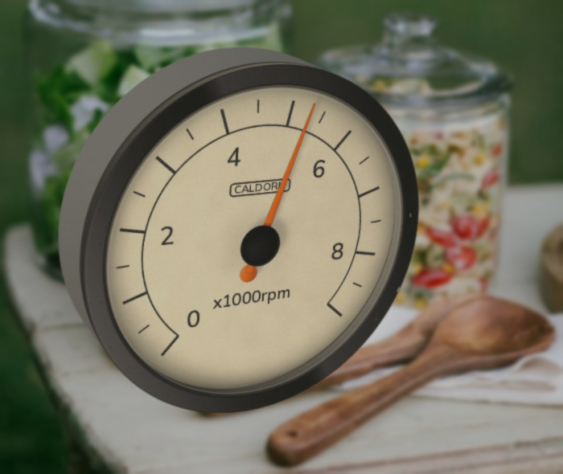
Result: 5250
